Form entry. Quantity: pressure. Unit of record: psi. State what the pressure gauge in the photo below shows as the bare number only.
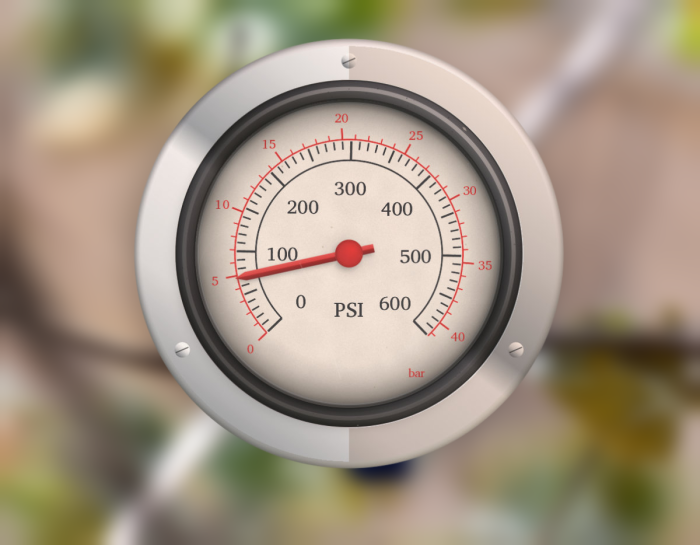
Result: 70
